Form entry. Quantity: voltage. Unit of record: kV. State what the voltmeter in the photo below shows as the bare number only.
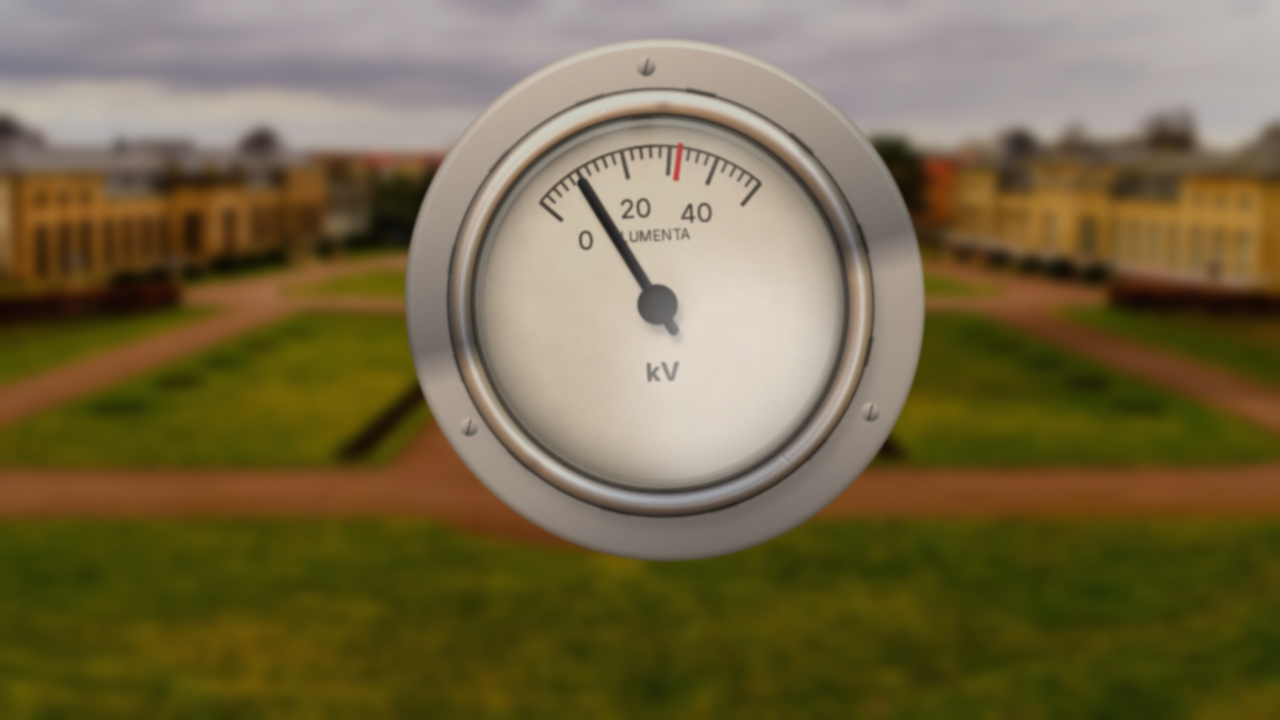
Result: 10
